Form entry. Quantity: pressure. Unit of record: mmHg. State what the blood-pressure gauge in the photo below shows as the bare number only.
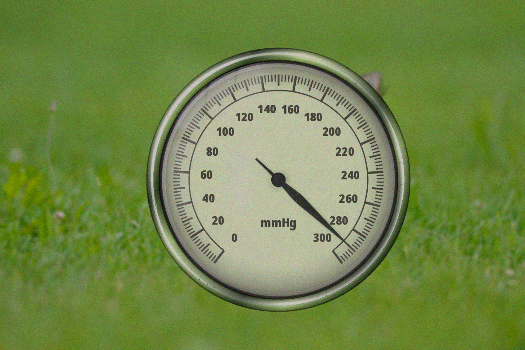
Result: 290
